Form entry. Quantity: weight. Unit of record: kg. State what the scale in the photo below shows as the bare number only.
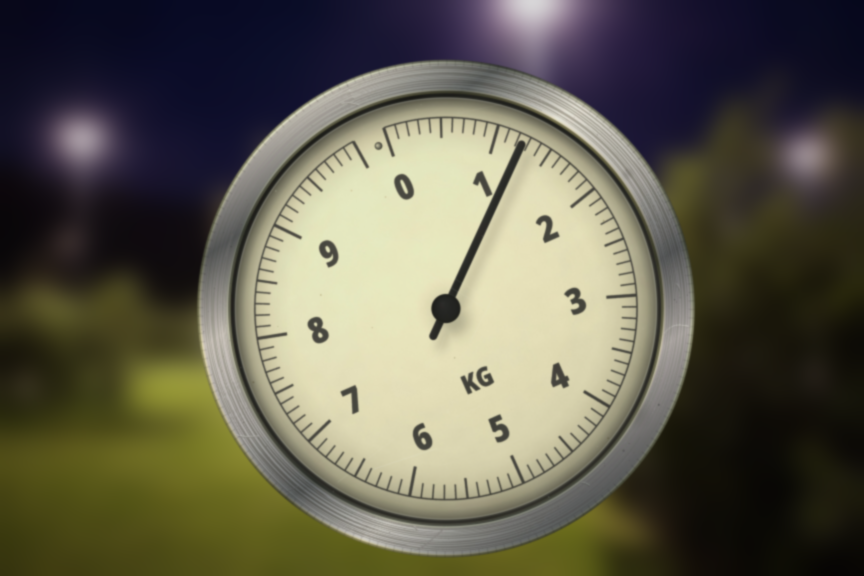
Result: 1.25
